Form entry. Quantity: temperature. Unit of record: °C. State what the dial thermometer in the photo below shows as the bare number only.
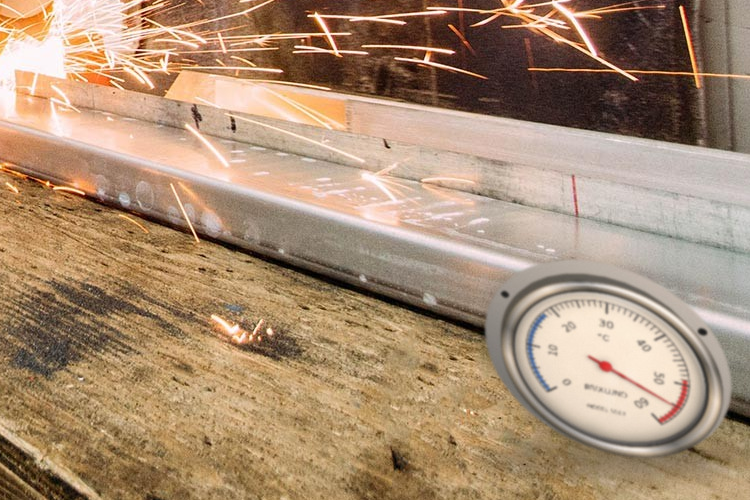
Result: 55
